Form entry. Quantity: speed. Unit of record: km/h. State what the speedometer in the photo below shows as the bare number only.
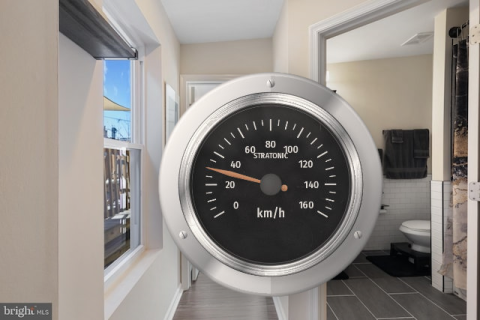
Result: 30
